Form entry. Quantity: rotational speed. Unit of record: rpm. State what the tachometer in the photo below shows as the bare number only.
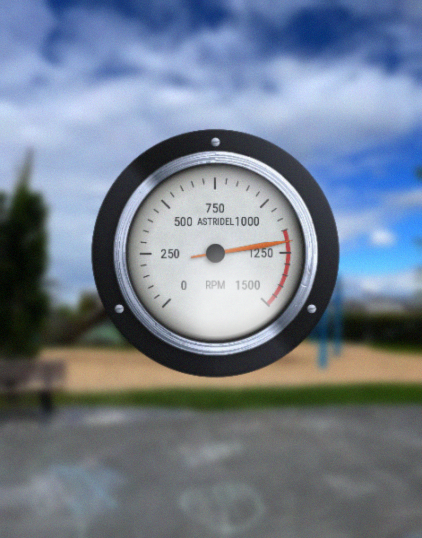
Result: 1200
